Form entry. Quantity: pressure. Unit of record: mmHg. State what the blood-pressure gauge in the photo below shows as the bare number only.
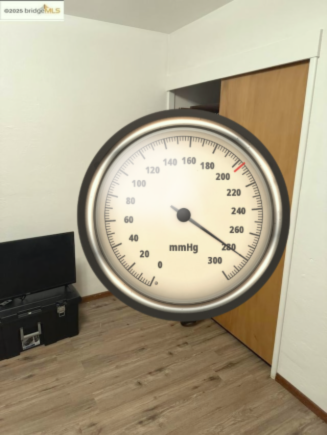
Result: 280
